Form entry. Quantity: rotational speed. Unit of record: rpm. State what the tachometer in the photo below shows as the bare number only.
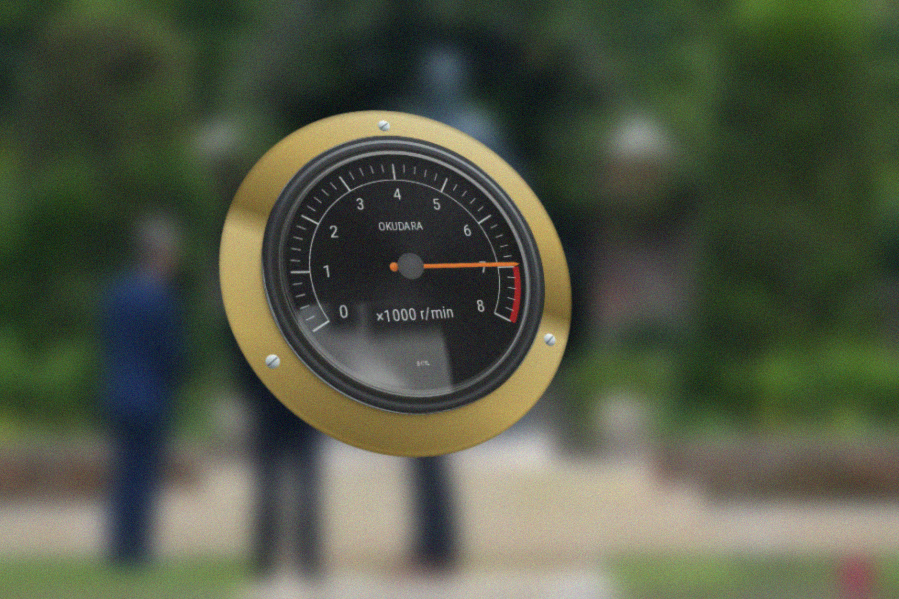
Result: 7000
